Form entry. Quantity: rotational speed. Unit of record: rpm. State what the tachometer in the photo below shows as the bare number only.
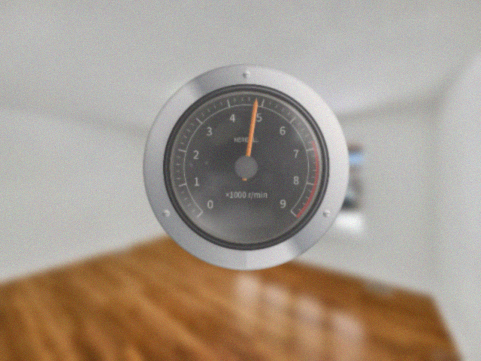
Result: 4800
